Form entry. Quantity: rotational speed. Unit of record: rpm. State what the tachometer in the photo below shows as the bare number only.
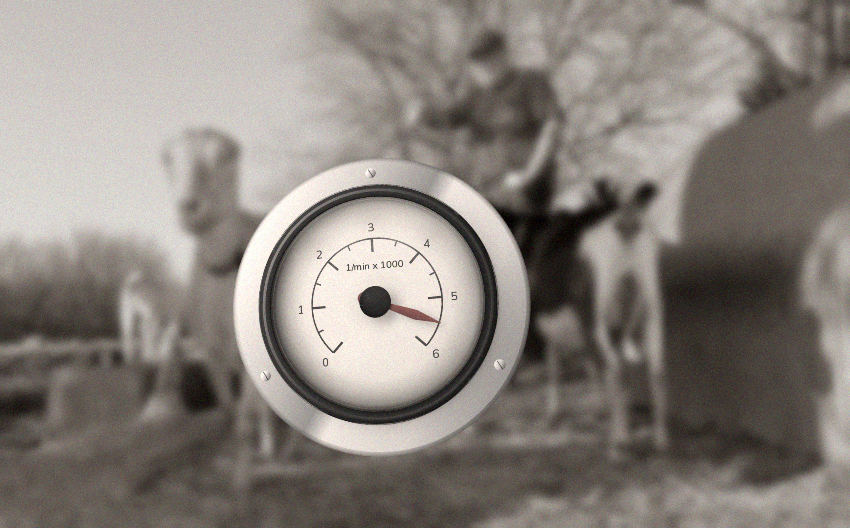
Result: 5500
